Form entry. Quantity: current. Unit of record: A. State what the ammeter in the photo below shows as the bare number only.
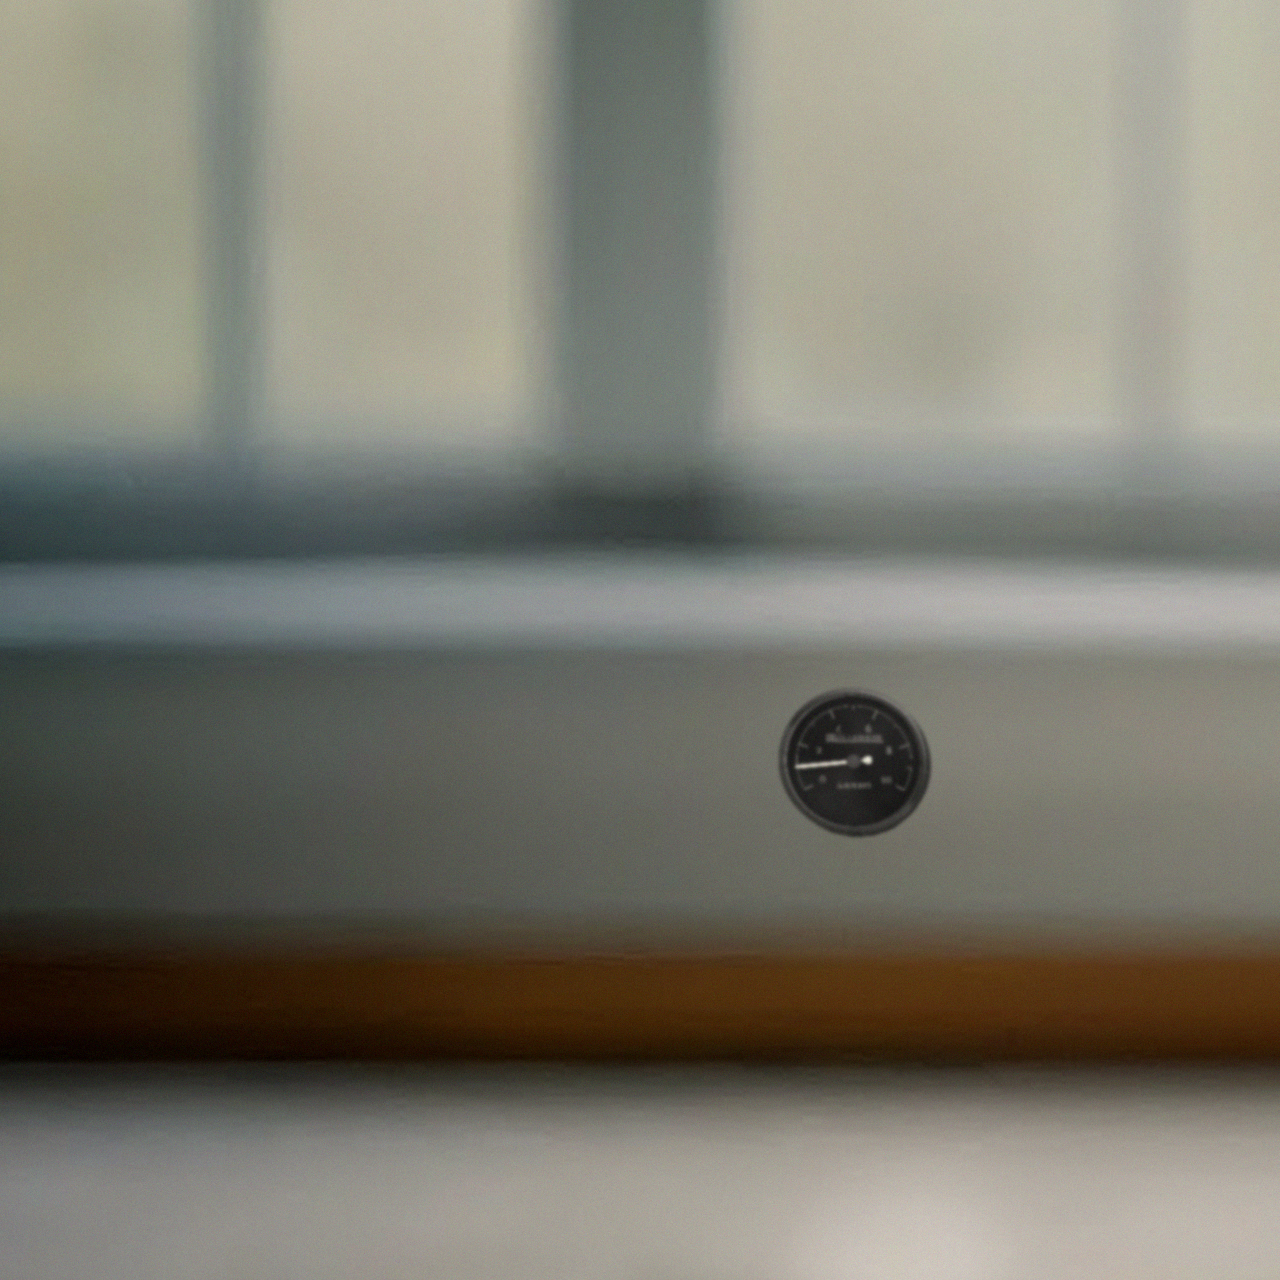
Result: 1
